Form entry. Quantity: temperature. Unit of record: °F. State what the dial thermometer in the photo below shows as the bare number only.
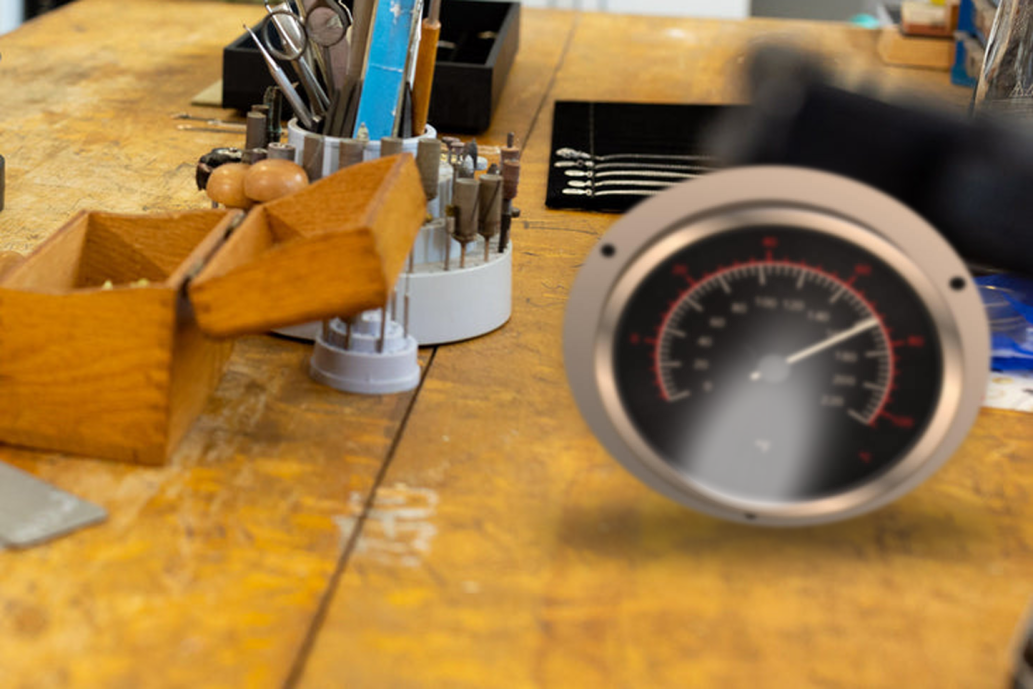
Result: 160
